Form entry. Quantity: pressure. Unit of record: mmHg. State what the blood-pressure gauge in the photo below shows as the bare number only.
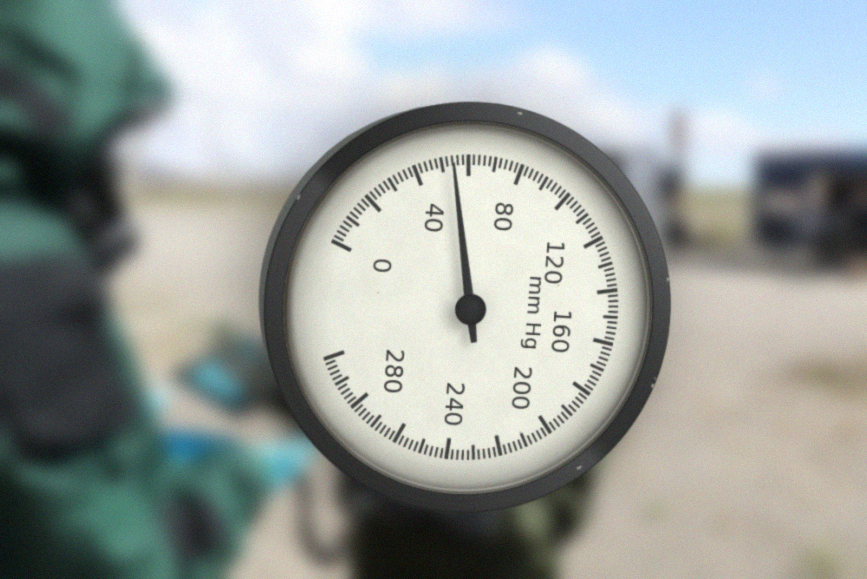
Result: 54
